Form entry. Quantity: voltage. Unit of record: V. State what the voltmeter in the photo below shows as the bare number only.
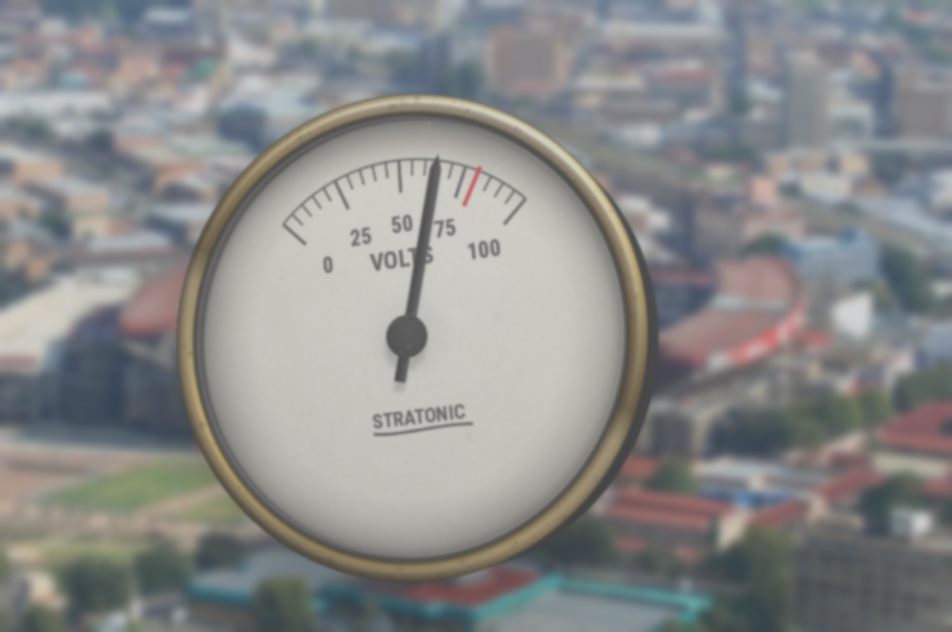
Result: 65
